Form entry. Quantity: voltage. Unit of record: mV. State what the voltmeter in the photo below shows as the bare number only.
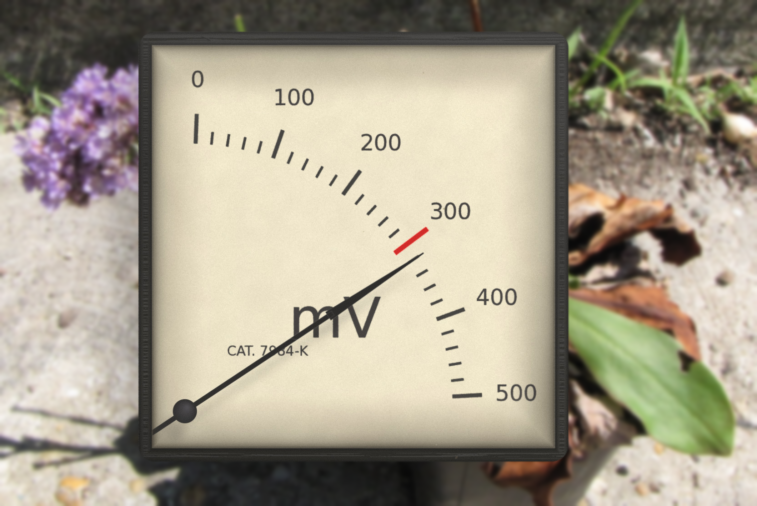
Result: 320
